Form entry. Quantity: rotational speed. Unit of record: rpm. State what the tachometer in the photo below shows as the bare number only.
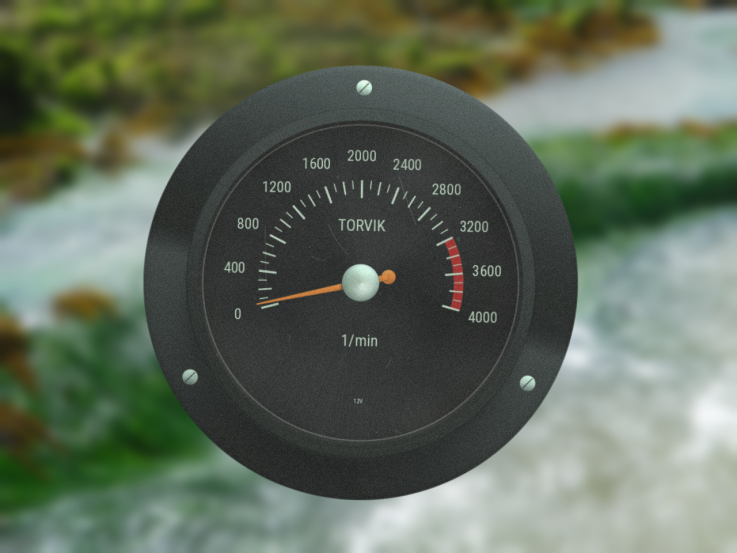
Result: 50
